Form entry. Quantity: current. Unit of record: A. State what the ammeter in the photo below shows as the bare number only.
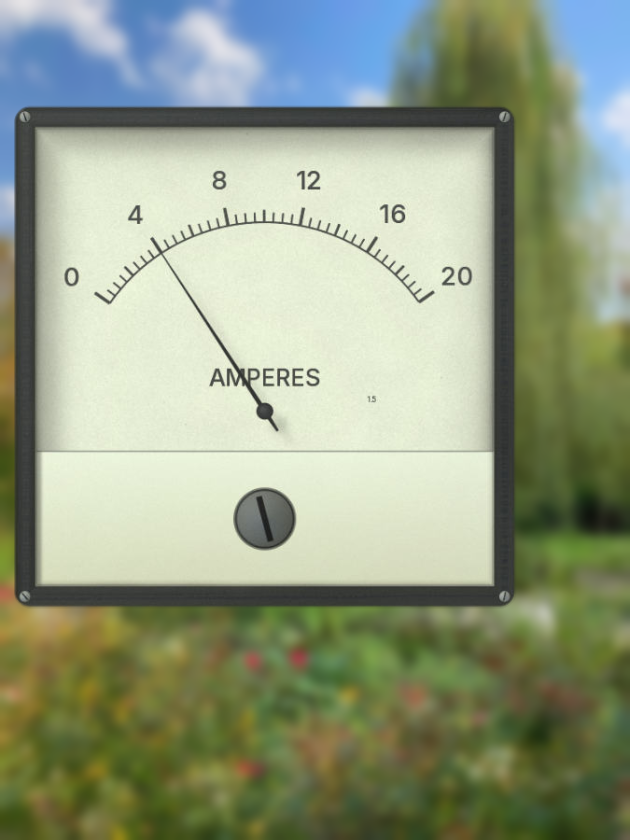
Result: 4
